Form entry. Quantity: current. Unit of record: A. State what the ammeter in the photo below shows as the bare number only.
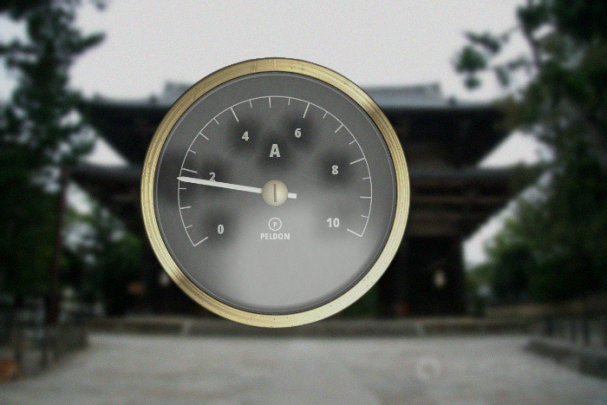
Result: 1.75
